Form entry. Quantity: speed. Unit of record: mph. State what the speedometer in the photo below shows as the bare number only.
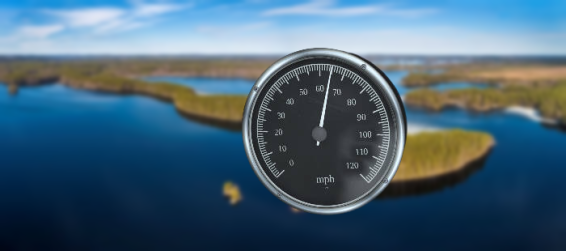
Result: 65
